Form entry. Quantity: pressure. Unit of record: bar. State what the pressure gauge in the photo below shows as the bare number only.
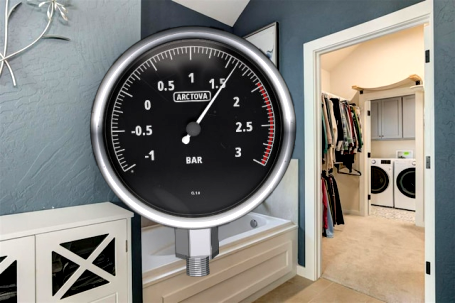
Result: 1.6
